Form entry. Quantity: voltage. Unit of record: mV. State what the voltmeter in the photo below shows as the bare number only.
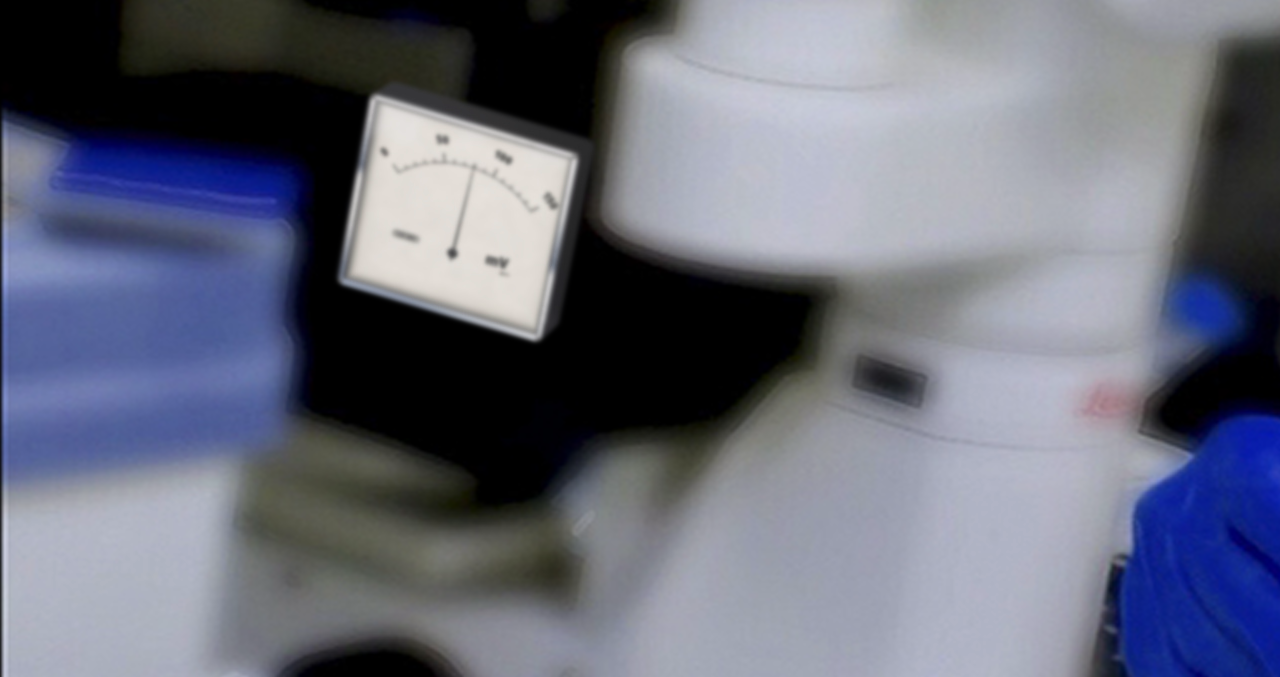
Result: 80
